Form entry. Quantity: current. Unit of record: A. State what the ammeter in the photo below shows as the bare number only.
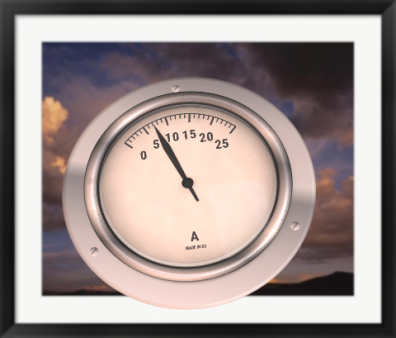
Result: 7
